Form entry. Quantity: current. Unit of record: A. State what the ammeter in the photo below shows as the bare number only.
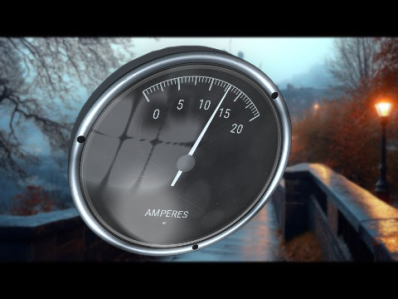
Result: 12.5
